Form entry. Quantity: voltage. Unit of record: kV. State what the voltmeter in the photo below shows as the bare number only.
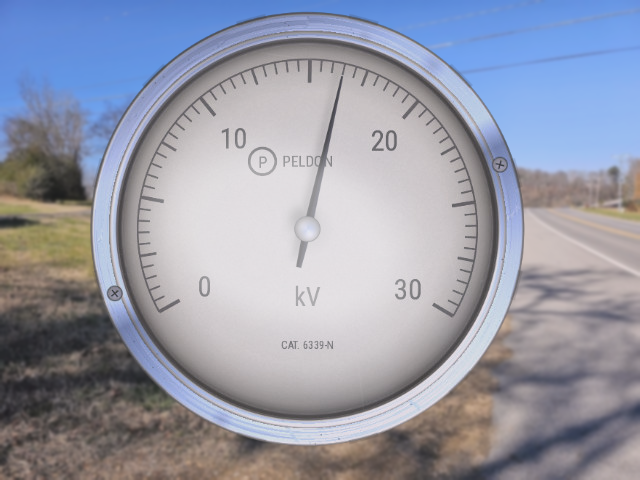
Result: 16.5
